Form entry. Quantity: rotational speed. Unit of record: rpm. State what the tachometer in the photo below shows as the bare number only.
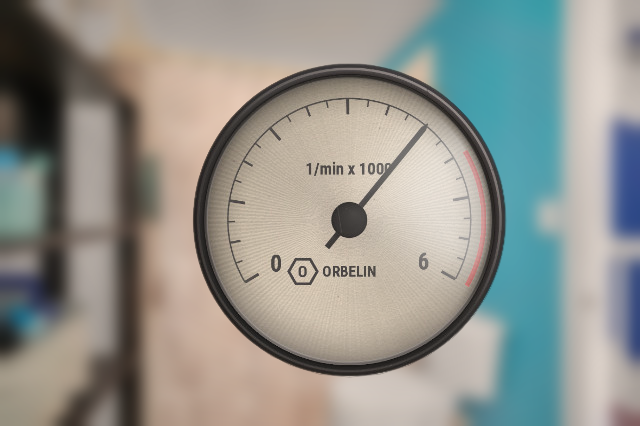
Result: 4000
